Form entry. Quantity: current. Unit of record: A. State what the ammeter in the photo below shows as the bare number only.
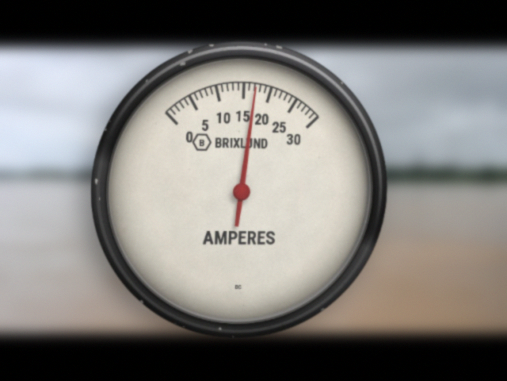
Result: 17
